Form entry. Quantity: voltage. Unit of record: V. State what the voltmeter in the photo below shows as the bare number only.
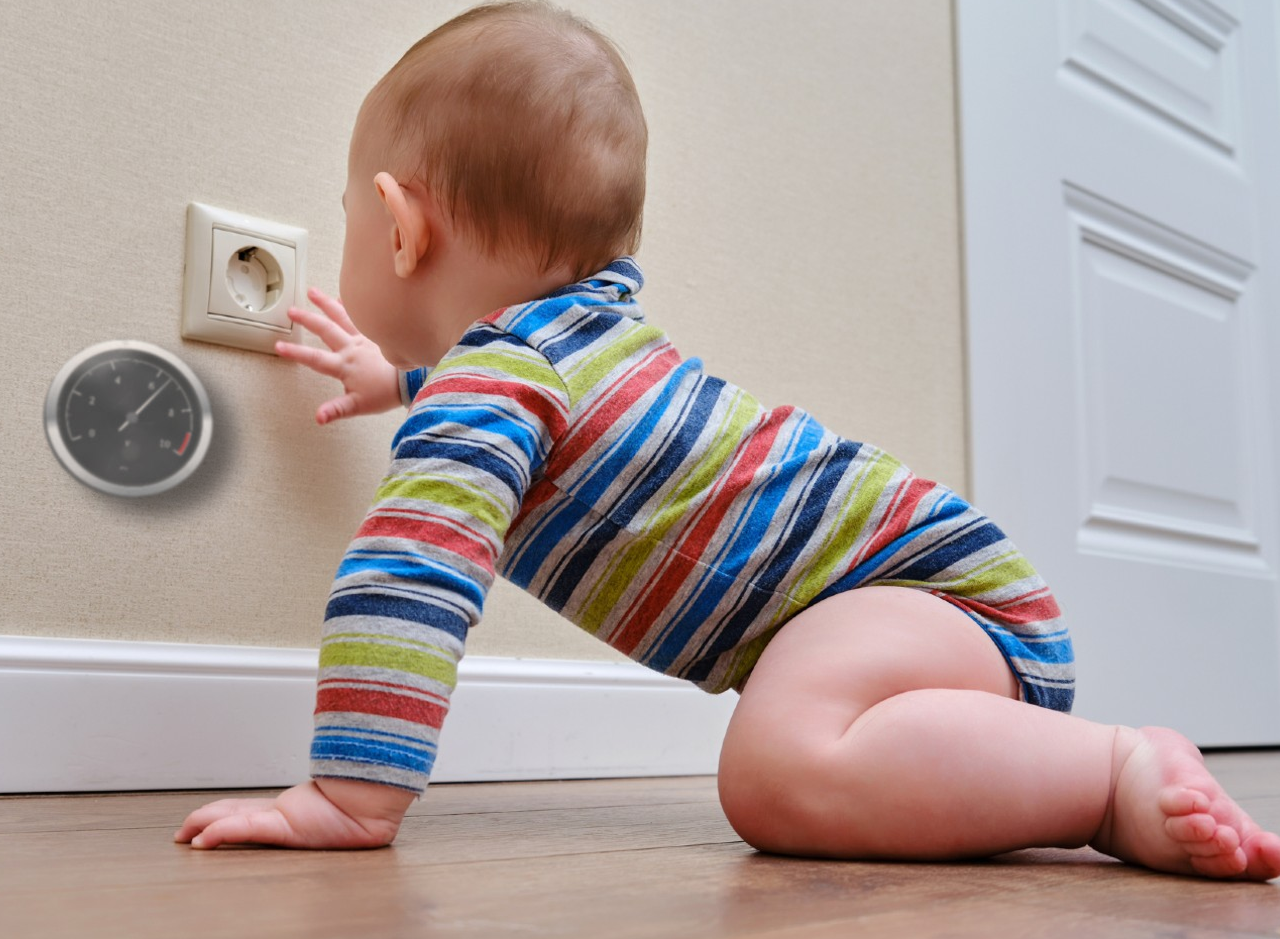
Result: 6.5
